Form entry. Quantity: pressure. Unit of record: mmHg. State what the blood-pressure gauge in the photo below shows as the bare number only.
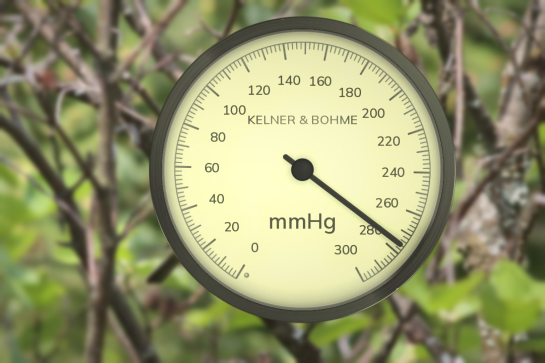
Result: 276
